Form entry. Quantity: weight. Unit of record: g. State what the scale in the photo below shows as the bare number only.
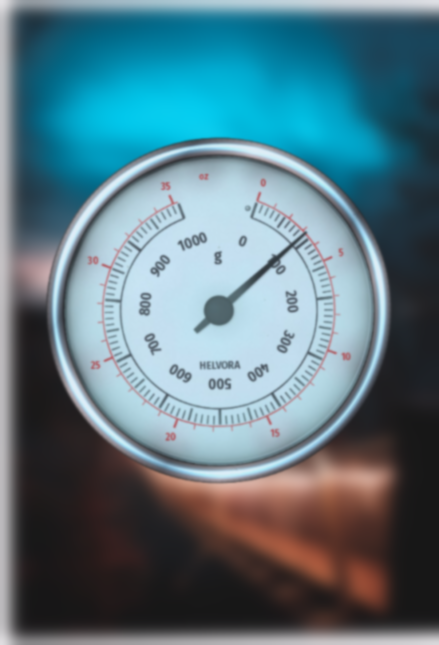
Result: 90
